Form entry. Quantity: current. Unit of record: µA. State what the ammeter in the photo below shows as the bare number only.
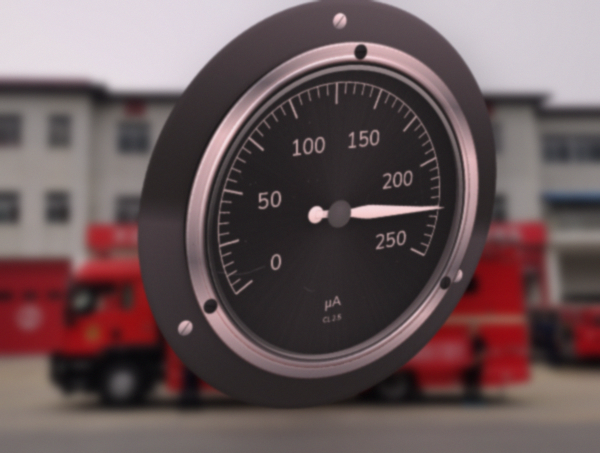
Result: 225
